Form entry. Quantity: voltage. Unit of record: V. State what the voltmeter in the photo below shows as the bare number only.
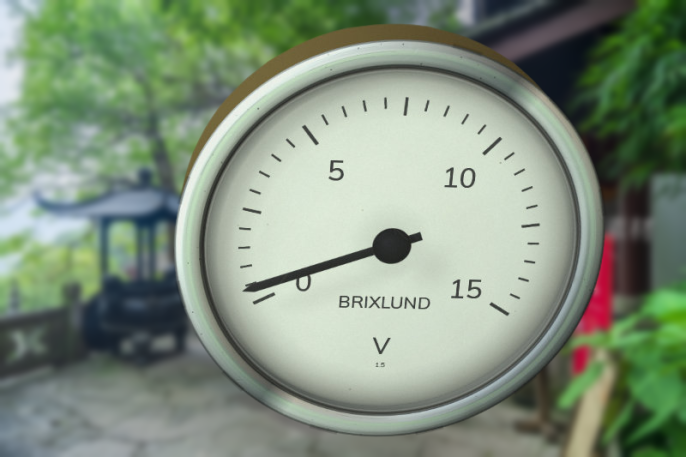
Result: 0.5
